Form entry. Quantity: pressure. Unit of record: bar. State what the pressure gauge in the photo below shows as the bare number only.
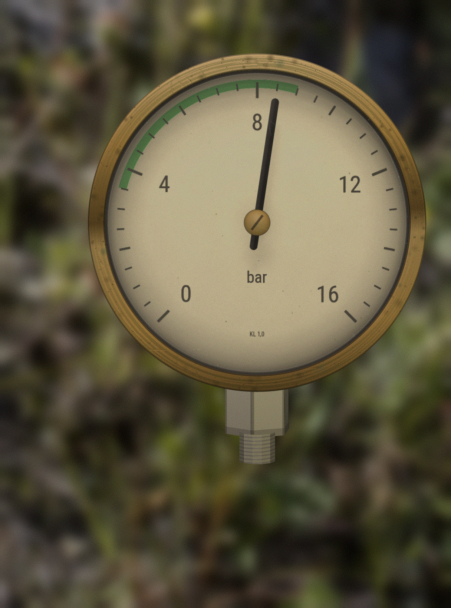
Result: 8.5
